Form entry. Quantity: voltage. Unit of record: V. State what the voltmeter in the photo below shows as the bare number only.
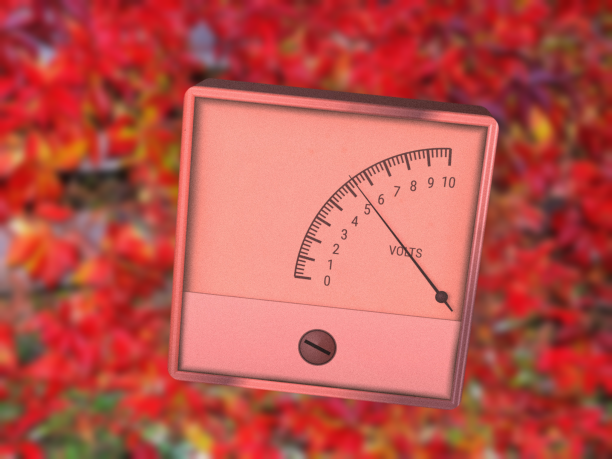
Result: 5.4
